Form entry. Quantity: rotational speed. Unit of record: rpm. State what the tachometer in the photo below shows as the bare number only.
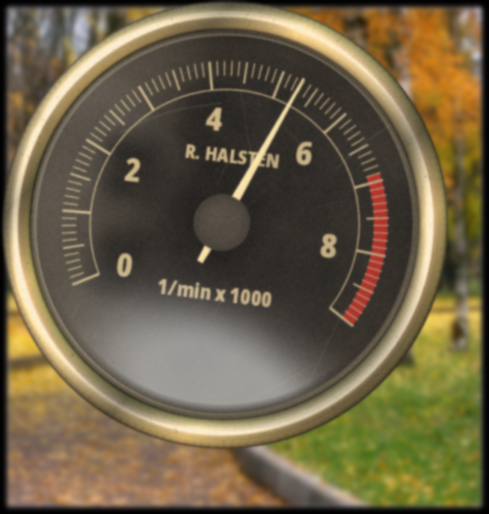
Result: 5300
